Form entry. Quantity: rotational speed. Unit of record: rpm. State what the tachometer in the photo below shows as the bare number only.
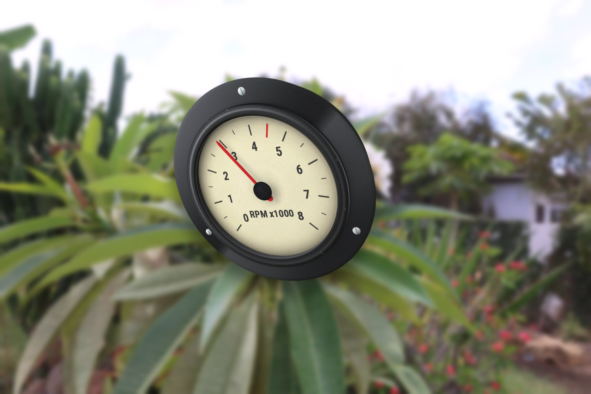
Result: 3000
